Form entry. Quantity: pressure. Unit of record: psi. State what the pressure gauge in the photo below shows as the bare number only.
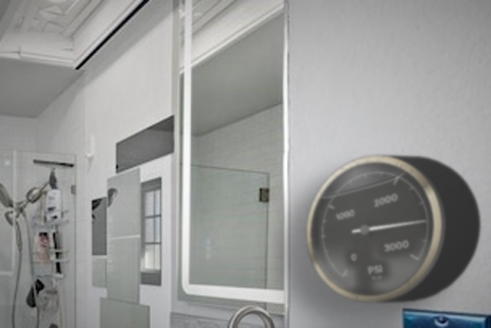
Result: 2600
